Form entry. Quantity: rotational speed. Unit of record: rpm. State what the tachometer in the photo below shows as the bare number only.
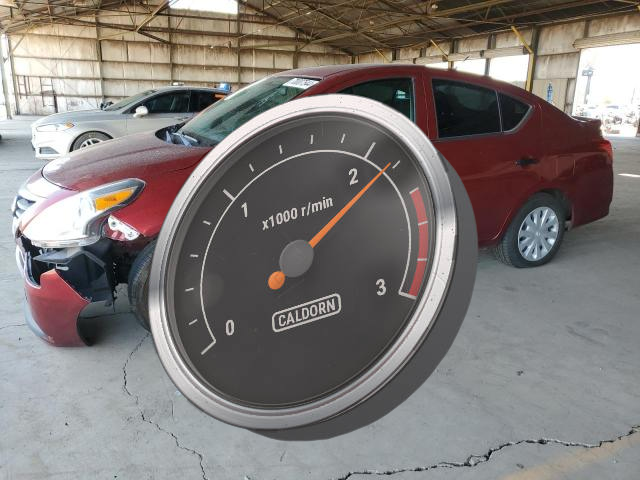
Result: 2200
